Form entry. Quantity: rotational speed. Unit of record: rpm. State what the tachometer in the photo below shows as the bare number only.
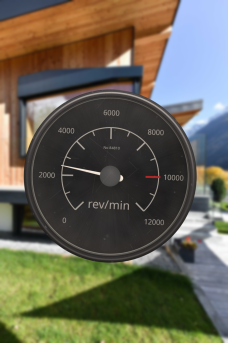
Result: 2500
